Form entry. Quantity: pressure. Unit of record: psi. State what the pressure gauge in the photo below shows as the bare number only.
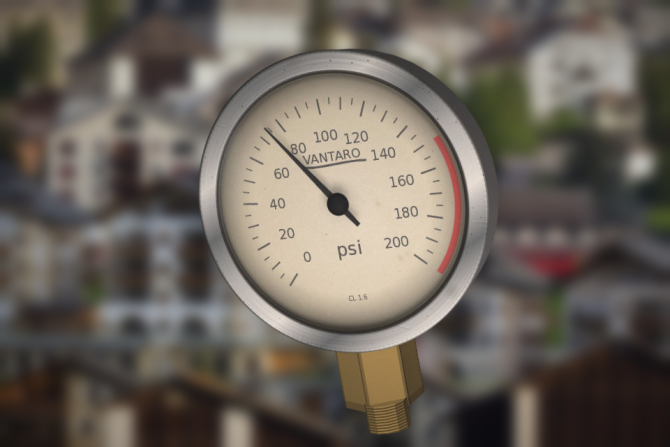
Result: 75
